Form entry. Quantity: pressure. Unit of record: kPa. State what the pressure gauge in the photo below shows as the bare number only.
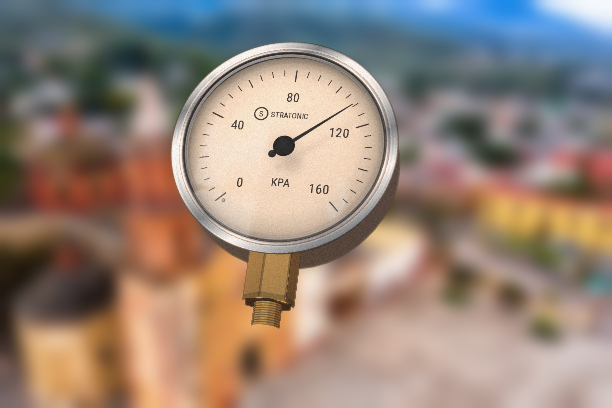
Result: 110
